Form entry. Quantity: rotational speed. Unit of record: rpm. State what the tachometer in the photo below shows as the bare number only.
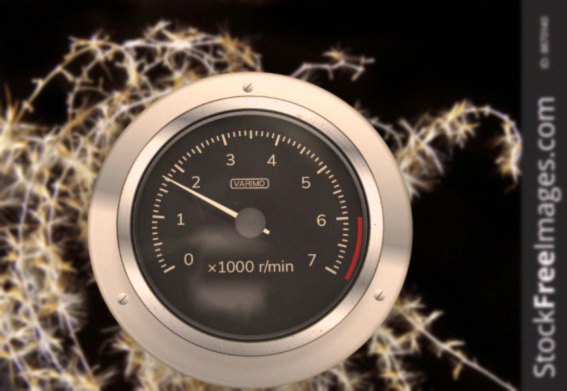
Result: 1700
